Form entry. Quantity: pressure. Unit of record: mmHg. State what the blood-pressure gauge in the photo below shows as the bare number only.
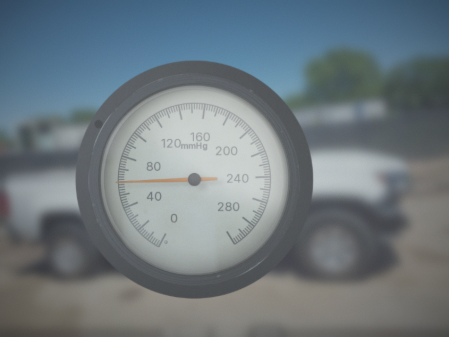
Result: 60
